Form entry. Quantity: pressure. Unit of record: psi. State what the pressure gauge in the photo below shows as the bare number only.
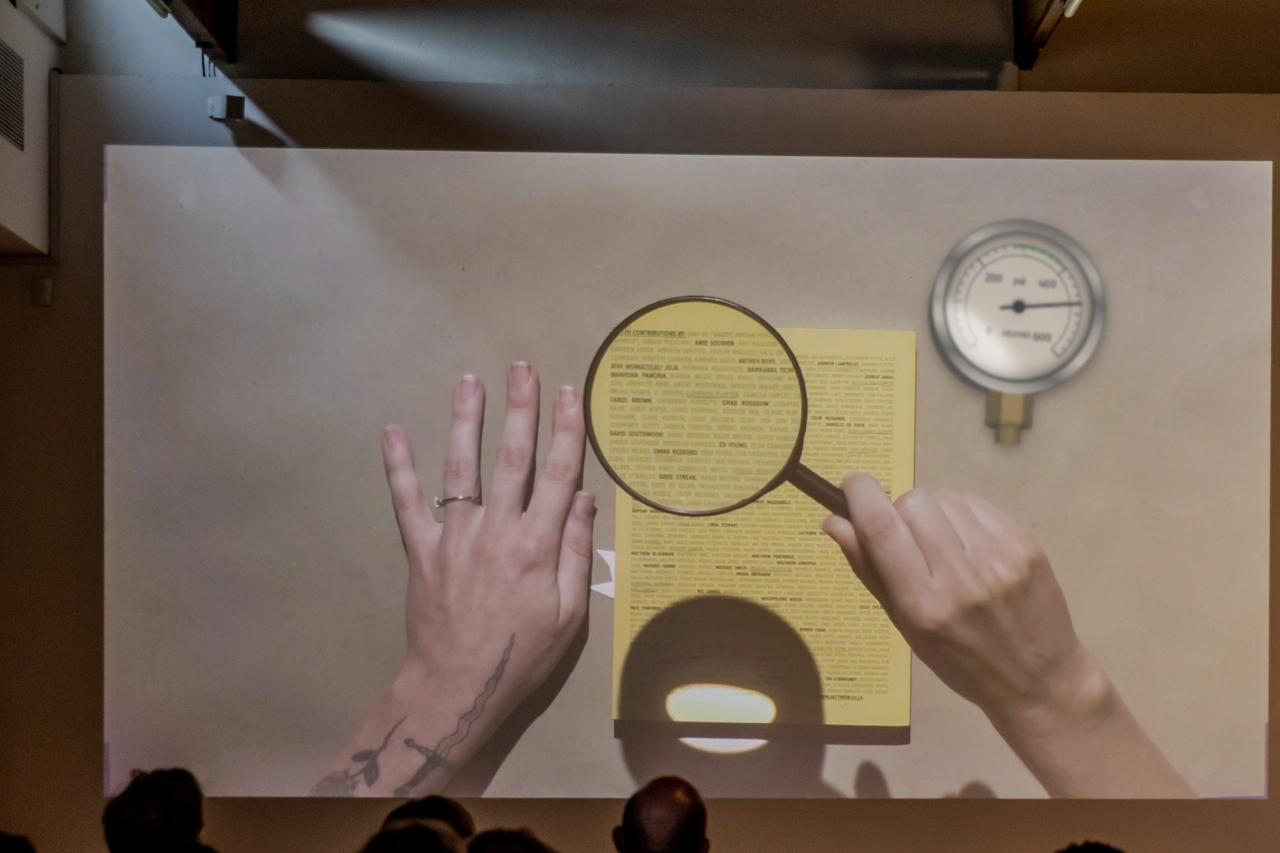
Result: 480
